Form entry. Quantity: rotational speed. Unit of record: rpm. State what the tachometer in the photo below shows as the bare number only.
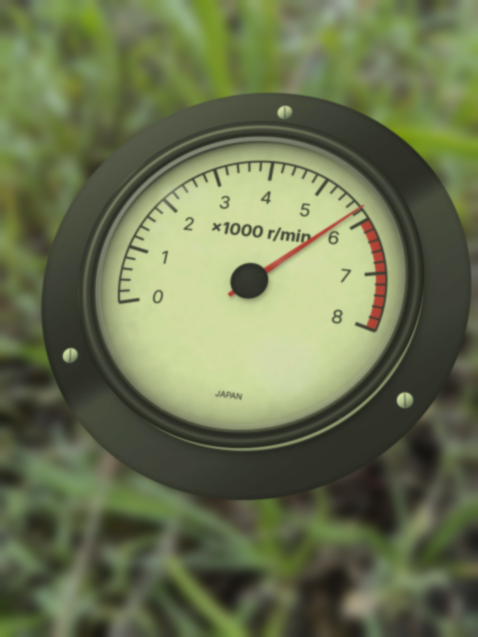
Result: 5800
